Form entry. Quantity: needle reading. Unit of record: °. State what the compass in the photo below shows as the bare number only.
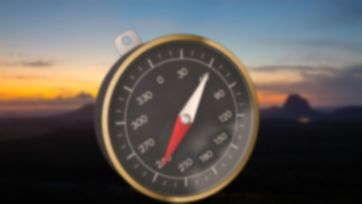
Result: 240
